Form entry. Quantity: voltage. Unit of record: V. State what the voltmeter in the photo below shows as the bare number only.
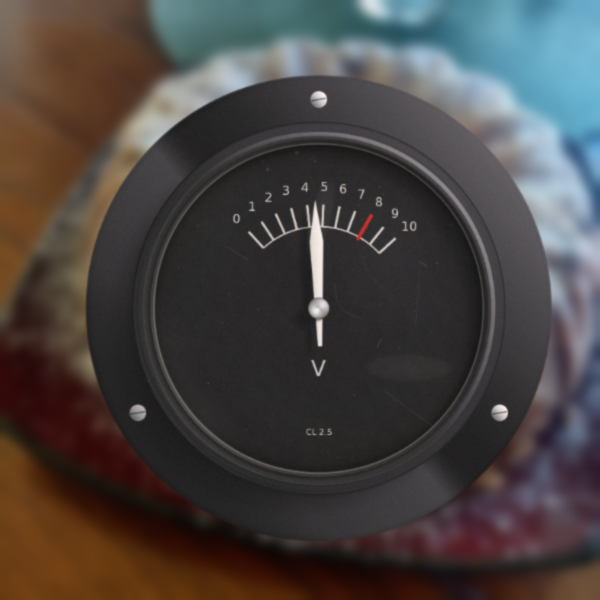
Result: 4.5
